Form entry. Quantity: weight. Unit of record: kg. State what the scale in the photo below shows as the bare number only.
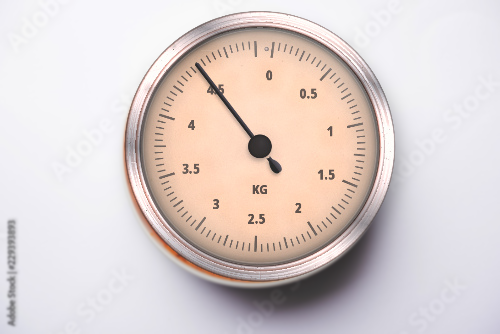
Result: 4.5
